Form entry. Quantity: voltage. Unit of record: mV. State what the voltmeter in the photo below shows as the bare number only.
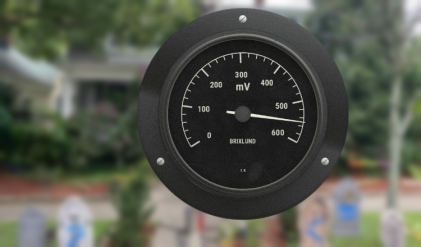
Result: 550
